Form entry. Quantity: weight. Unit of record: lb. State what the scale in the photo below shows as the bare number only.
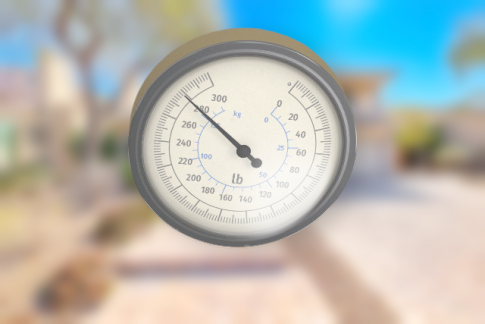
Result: 280
